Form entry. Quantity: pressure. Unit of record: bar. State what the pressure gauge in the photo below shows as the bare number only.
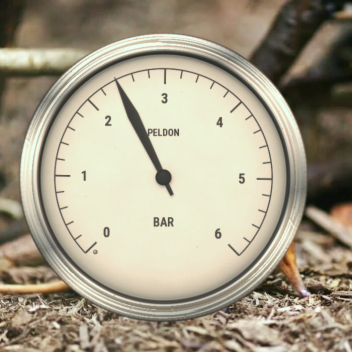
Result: 2.4
